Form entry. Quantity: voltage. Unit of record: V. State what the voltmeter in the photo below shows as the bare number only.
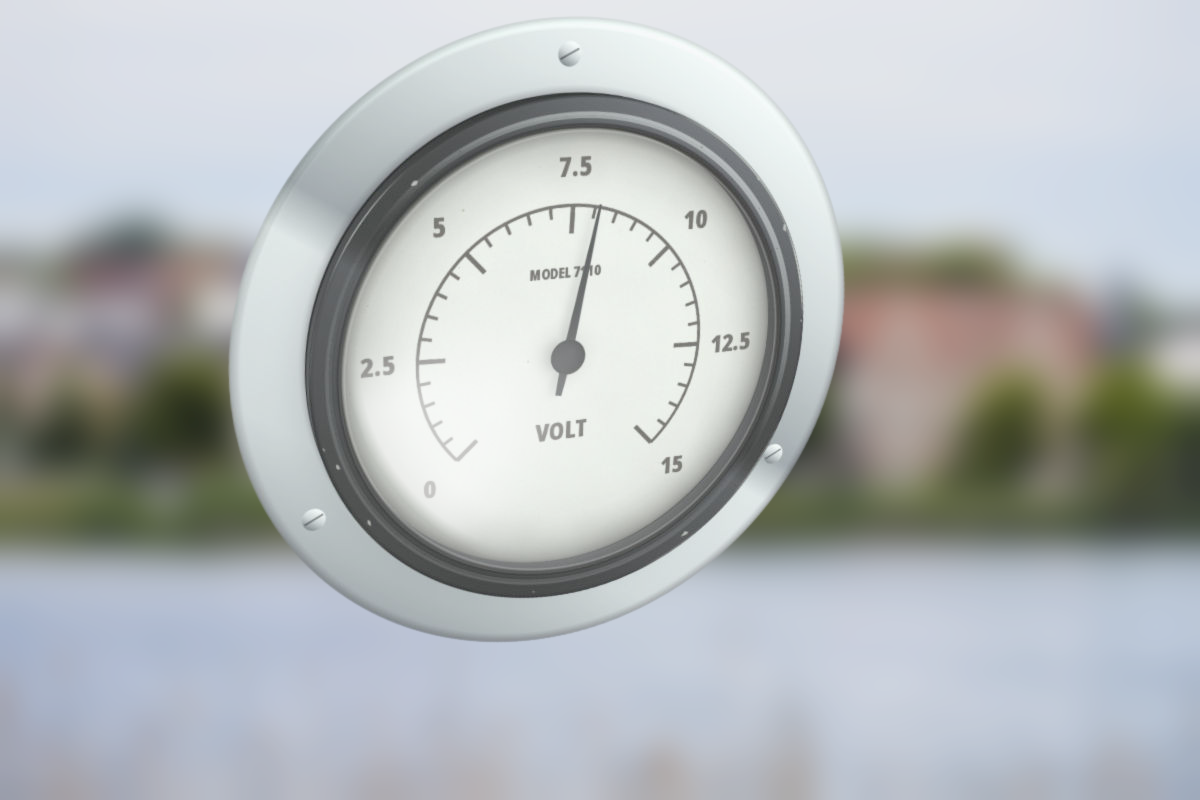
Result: 8
